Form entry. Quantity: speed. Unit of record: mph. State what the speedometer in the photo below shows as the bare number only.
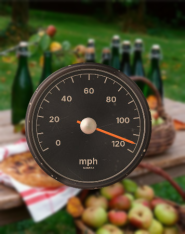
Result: 115
